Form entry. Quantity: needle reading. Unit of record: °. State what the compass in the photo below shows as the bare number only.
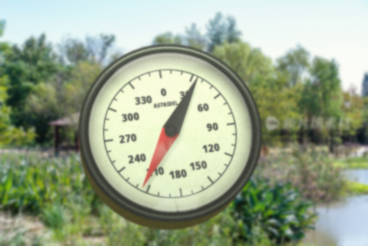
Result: 215
